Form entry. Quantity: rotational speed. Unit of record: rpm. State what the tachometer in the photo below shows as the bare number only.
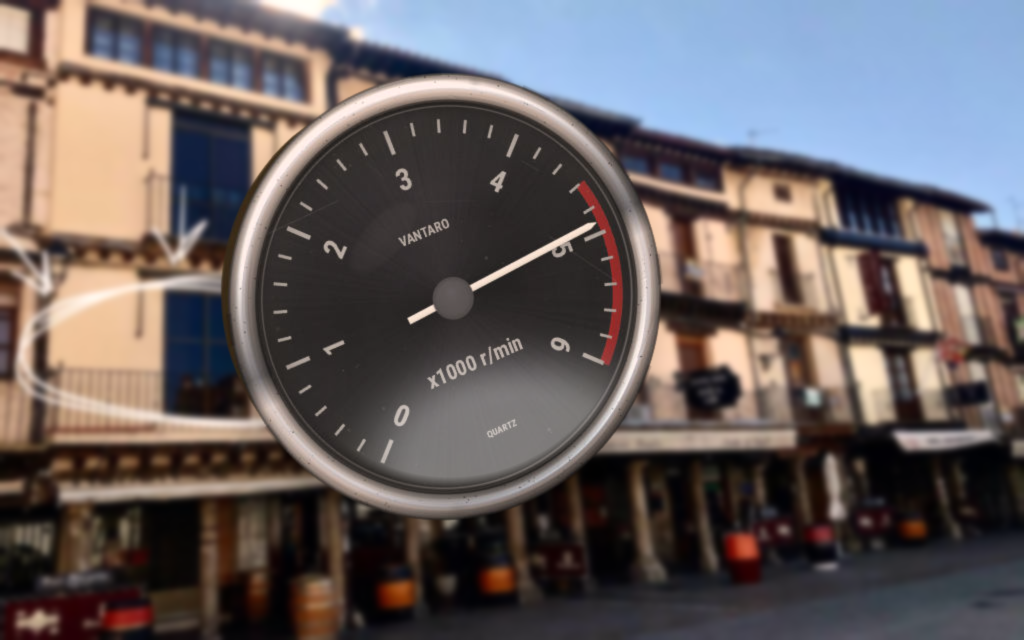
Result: 4900
